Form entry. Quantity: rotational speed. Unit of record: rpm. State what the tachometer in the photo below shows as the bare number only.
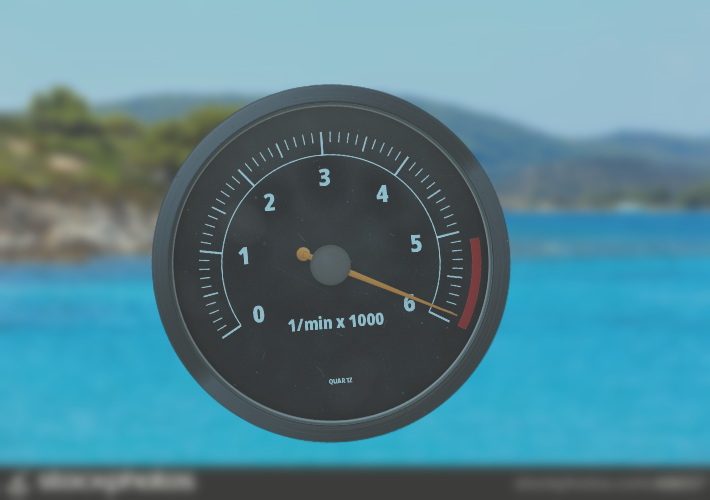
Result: 5900
